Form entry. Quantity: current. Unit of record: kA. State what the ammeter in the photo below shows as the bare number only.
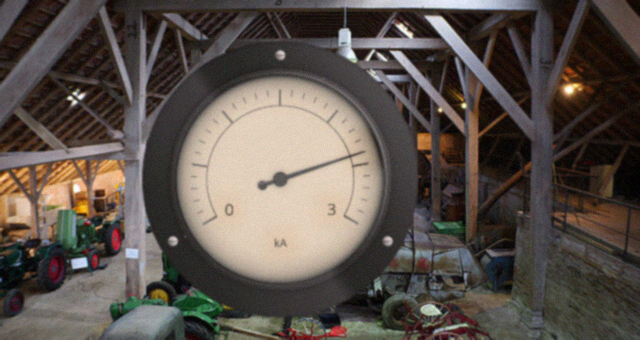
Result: 2.4
